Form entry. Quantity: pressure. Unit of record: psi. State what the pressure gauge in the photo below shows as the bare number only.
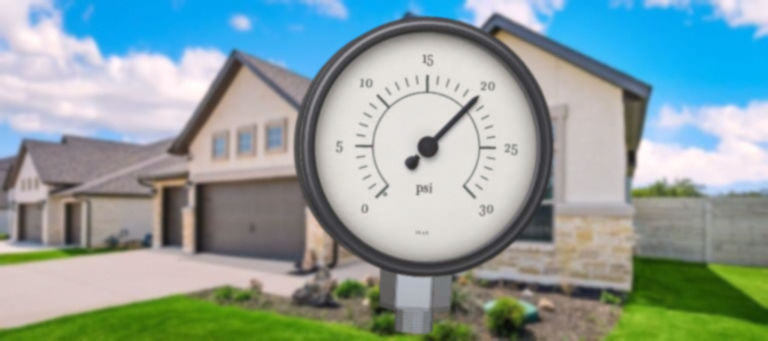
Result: 20
